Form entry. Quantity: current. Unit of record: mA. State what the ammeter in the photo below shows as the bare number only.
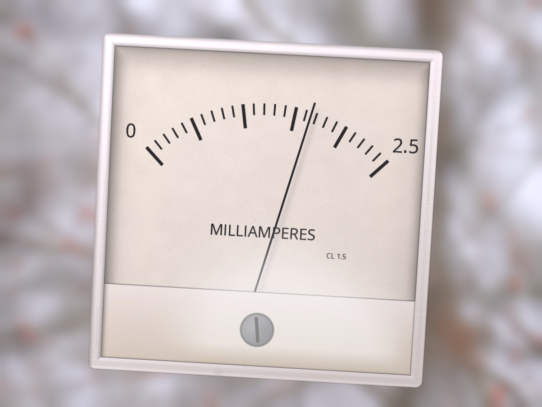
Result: 1.65
